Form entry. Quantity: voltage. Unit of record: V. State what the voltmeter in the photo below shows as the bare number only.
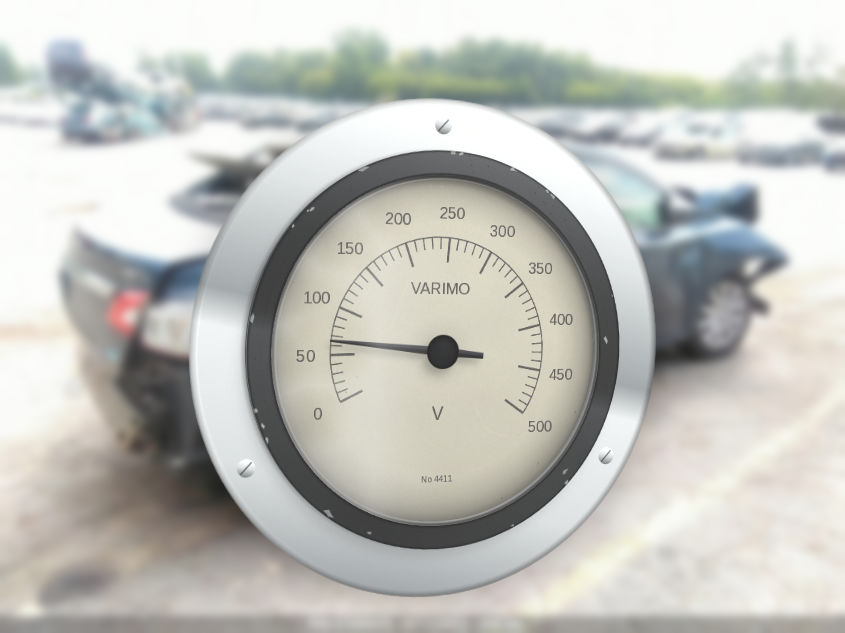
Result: 65
